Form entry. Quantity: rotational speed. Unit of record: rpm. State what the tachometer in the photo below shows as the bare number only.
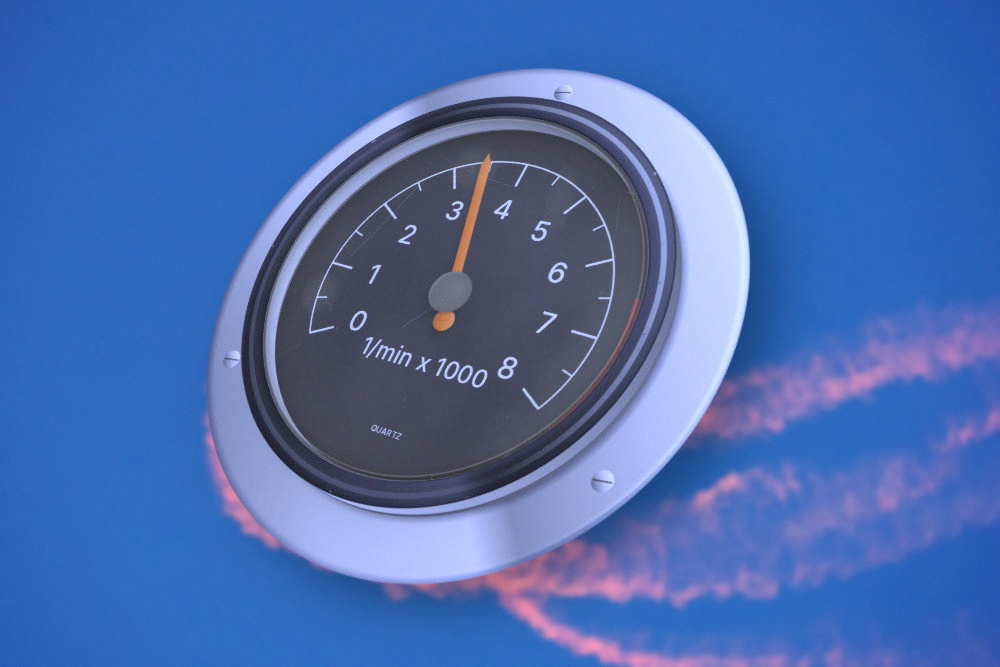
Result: 3500
